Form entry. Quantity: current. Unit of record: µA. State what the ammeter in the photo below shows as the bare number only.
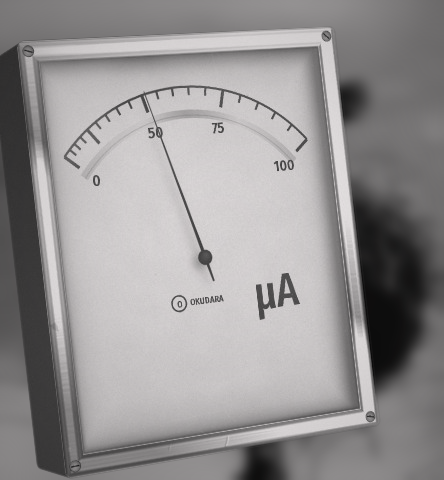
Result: 50
